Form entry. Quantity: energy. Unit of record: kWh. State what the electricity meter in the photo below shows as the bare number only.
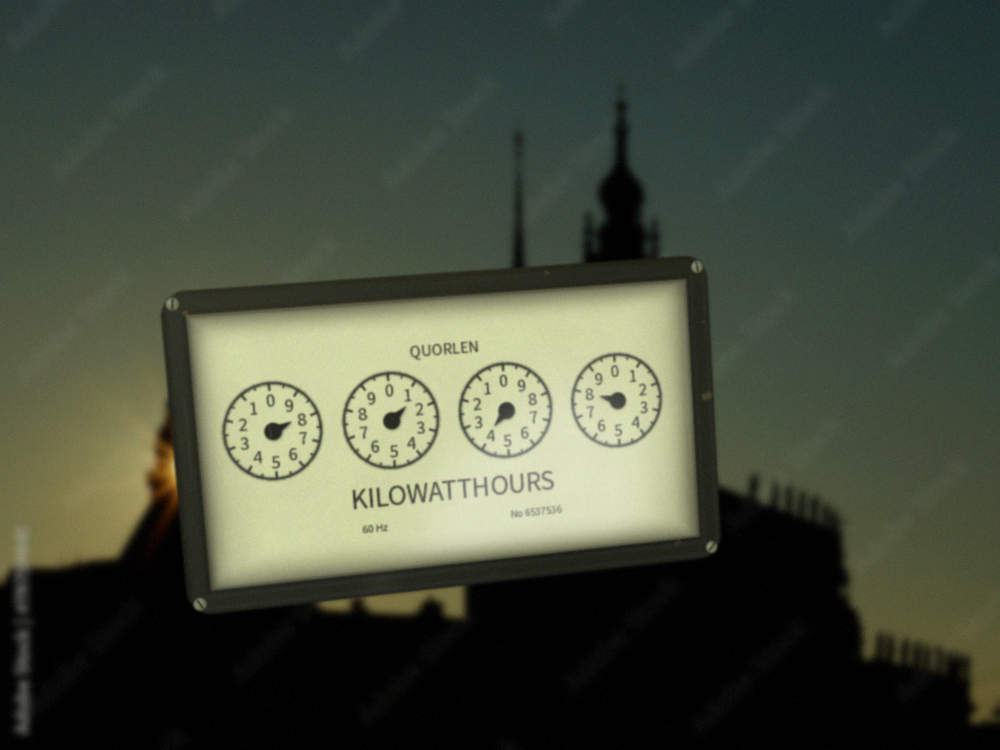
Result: 8138
